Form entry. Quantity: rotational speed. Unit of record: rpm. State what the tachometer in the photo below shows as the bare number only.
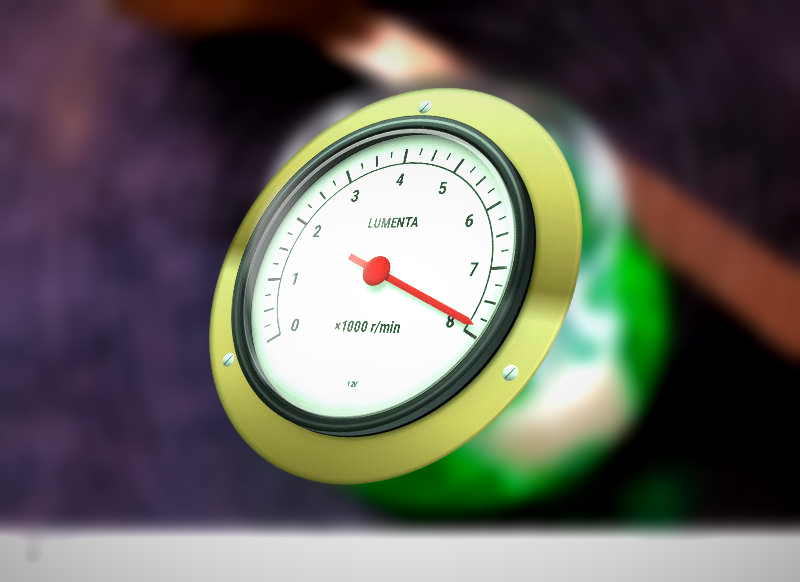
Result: 7875
